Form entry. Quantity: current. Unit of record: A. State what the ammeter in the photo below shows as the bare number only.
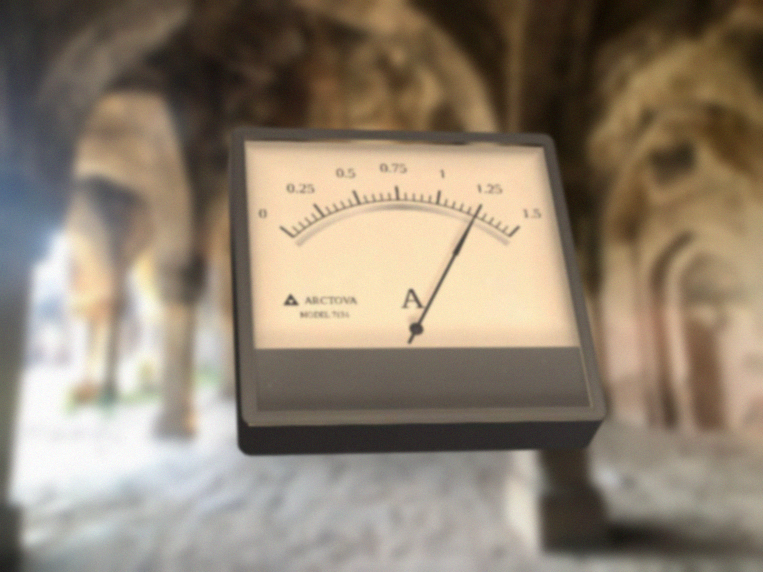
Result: 1.25
